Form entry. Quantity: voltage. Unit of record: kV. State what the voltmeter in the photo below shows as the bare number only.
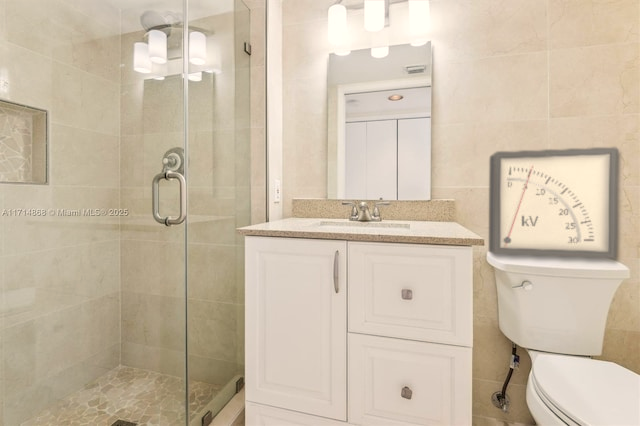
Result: 5
